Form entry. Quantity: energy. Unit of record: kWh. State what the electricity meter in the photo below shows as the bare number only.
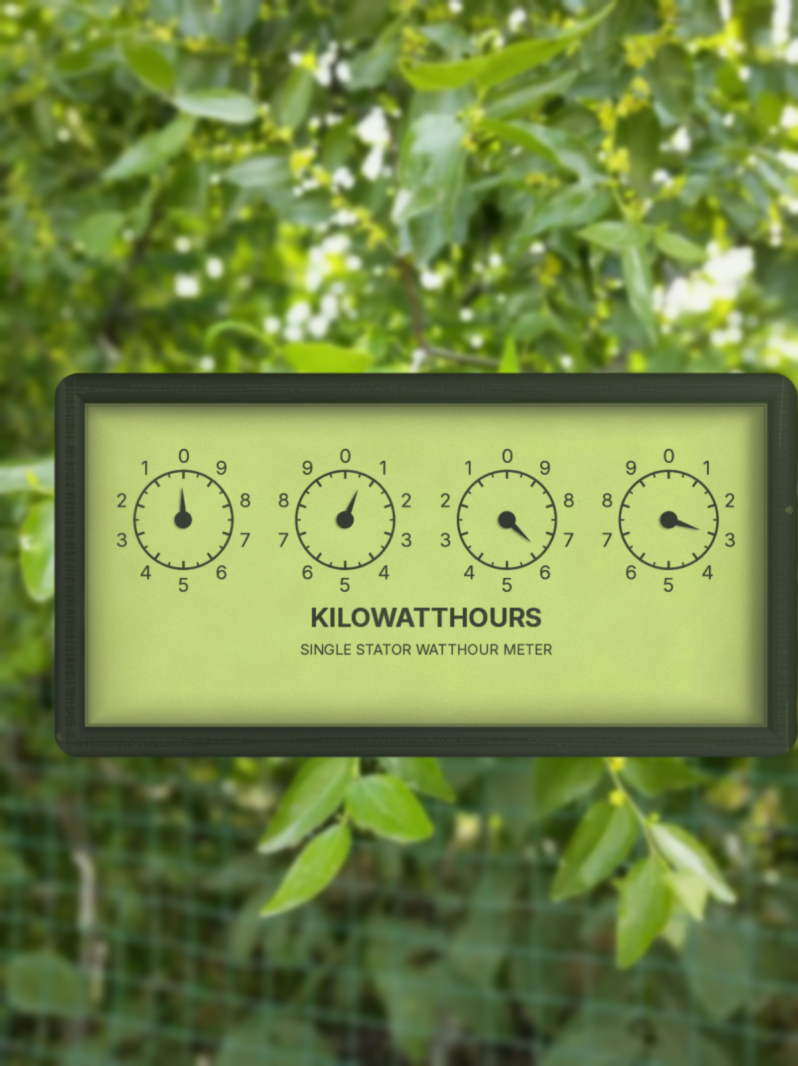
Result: 63
